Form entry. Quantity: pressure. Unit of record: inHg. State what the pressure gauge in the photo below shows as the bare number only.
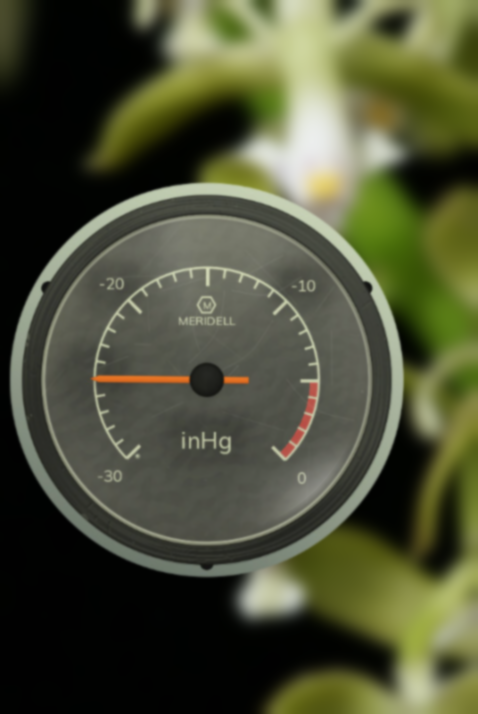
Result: -25
